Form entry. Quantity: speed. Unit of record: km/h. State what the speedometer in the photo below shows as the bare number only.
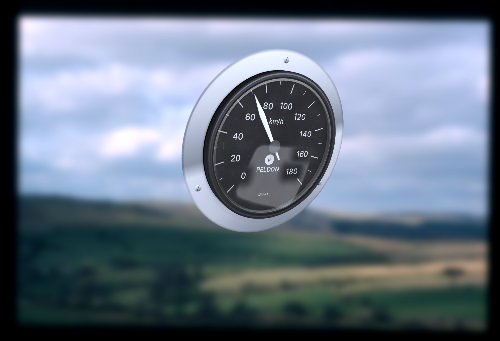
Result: 70
